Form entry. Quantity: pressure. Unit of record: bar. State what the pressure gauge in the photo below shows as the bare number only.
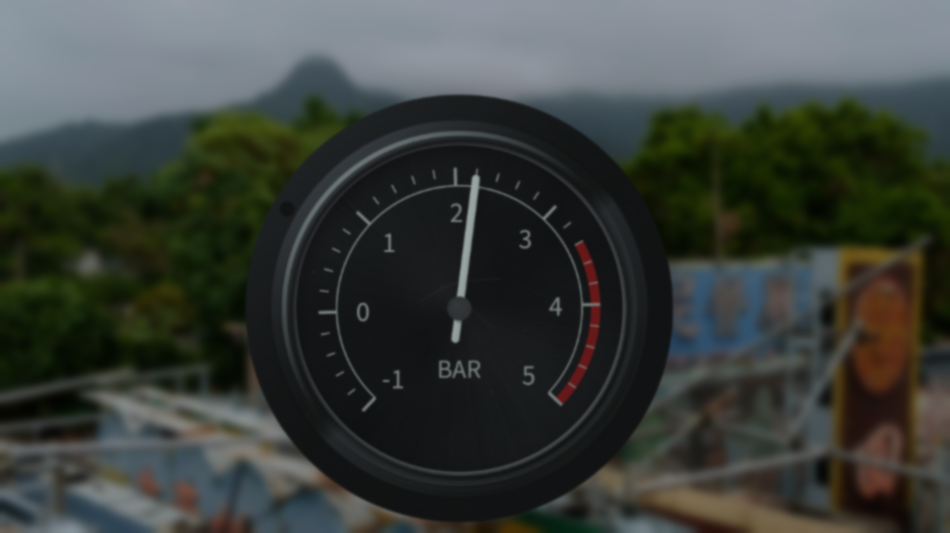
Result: 2.2
